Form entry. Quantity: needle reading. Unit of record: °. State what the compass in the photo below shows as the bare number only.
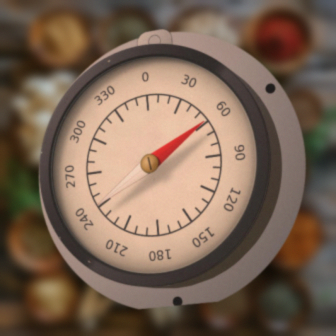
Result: 60
